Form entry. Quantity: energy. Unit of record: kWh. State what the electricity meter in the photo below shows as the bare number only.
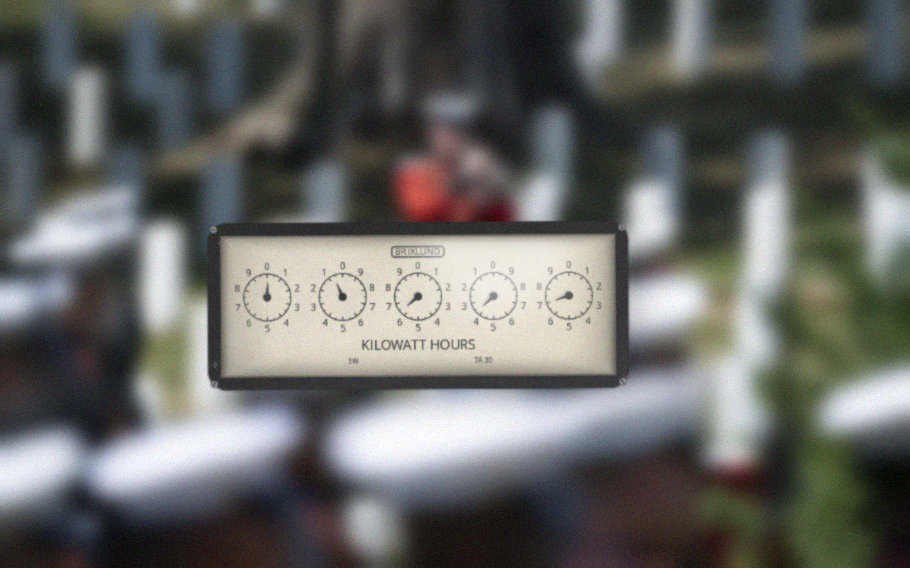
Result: 637
